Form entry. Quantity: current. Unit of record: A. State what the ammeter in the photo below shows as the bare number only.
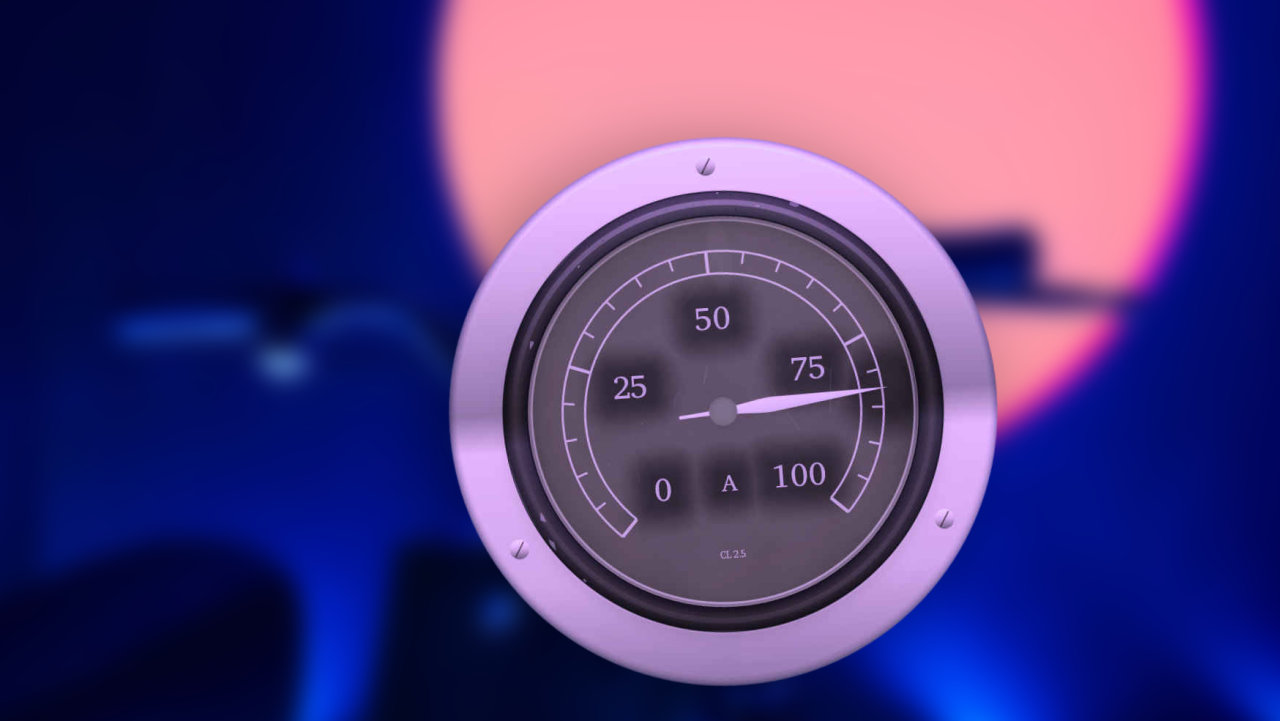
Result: 82.5
